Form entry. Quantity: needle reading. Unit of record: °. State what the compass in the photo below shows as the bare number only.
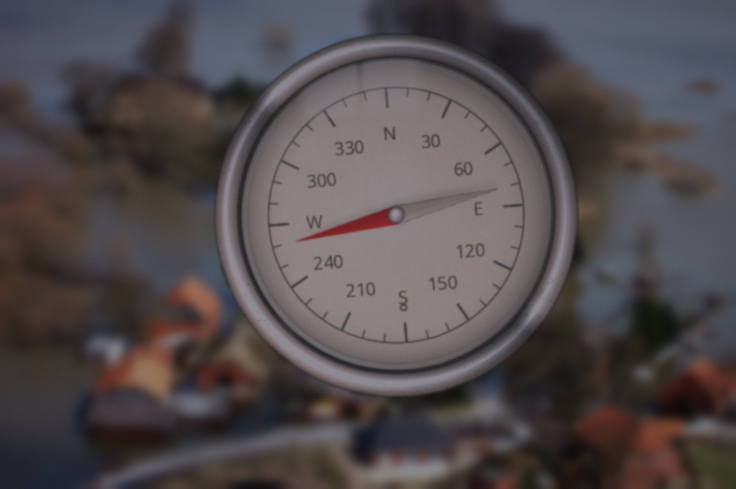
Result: 260
